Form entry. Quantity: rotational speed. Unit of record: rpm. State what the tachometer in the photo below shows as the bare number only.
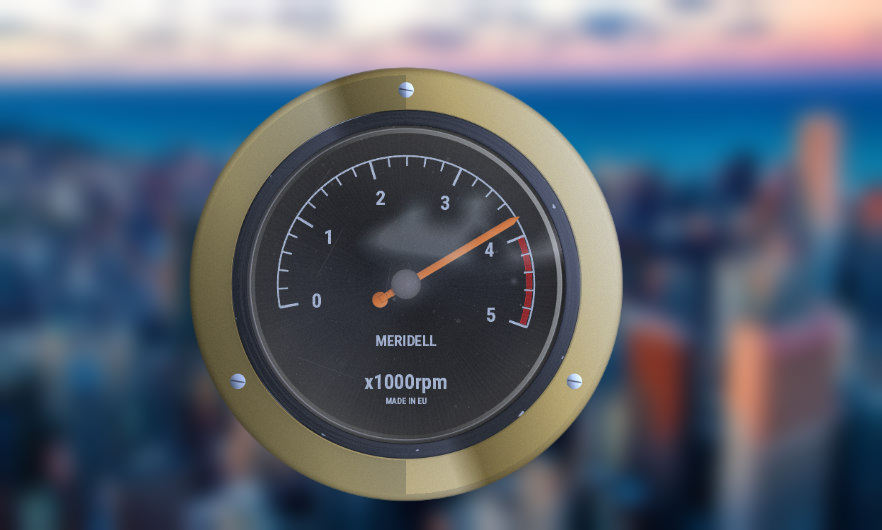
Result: 3800
